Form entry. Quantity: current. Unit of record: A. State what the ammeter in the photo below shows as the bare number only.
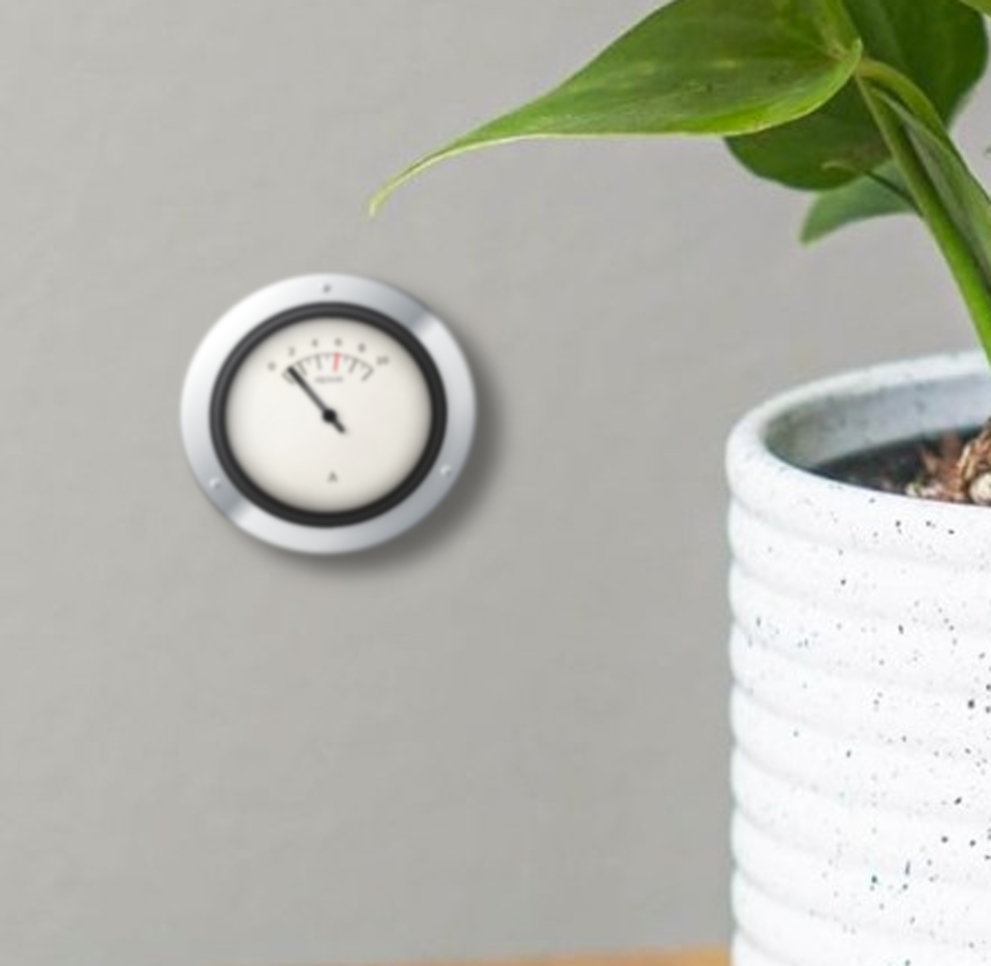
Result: 1
